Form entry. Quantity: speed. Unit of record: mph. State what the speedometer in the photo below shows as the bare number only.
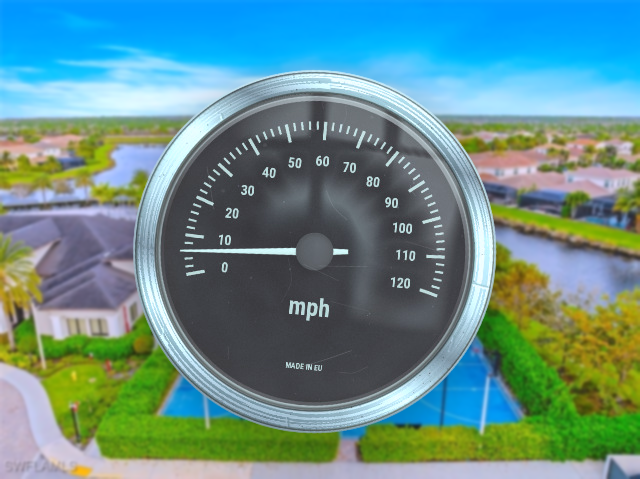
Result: 6
